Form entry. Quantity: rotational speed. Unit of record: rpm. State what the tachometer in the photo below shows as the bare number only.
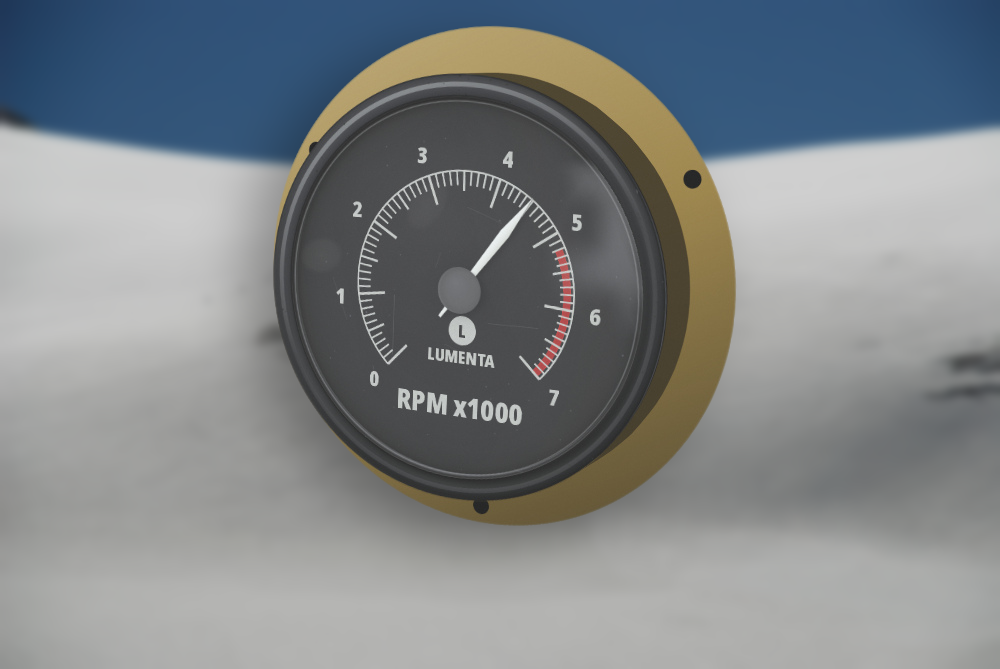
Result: 4500
